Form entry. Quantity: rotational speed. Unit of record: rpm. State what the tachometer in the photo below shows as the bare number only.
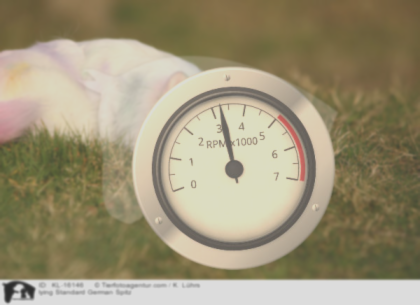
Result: 3250
